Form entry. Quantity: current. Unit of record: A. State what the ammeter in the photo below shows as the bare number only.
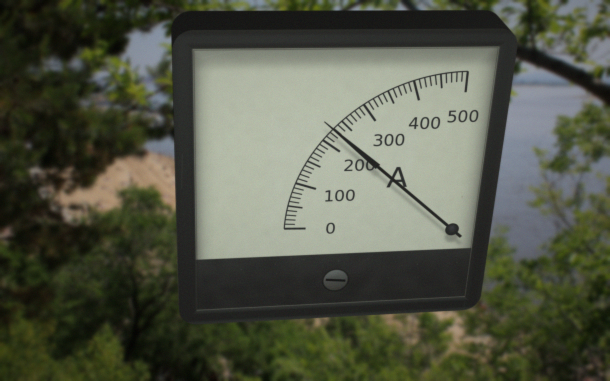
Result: 230
